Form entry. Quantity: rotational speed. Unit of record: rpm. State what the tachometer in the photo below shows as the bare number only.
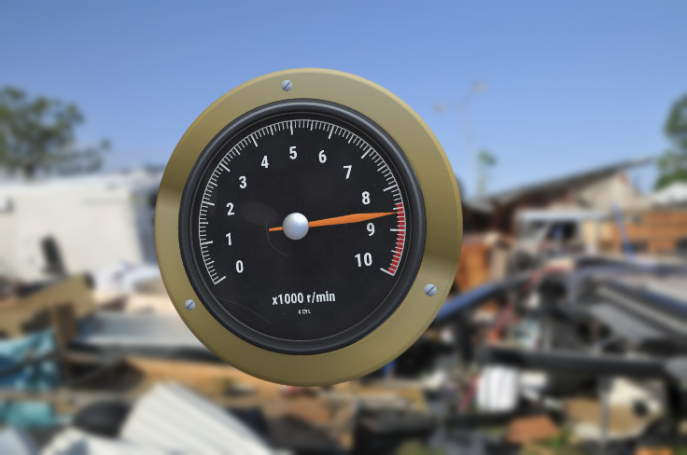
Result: 8600
